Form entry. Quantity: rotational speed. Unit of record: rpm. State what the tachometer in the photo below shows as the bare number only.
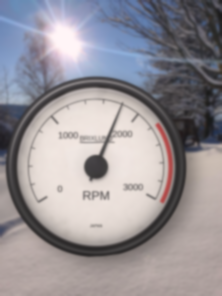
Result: 1800
